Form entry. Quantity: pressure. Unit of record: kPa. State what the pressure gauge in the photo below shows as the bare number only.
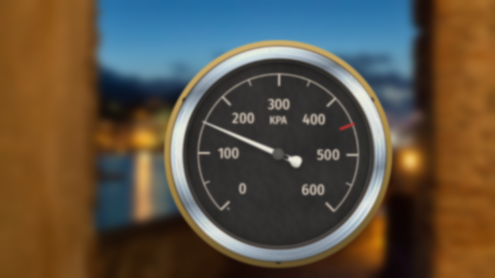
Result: 150
